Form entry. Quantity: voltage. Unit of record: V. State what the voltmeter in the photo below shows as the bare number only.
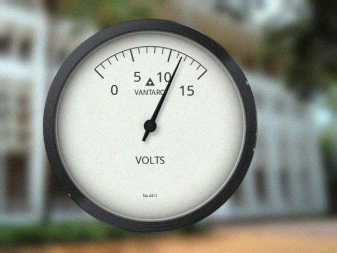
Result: 11.5
